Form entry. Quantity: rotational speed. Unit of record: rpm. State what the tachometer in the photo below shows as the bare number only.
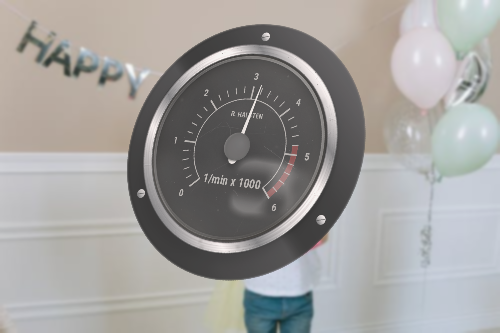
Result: 3200
